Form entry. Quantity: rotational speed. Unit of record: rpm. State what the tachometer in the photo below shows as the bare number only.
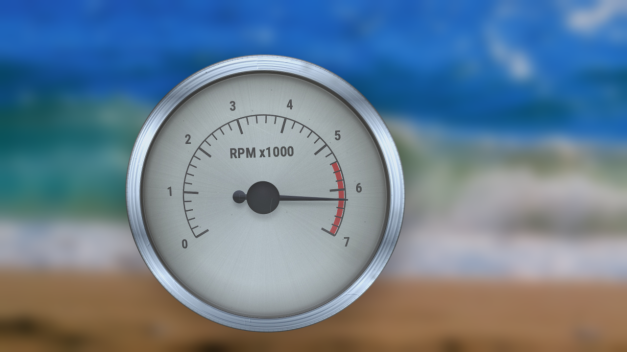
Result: 6200
